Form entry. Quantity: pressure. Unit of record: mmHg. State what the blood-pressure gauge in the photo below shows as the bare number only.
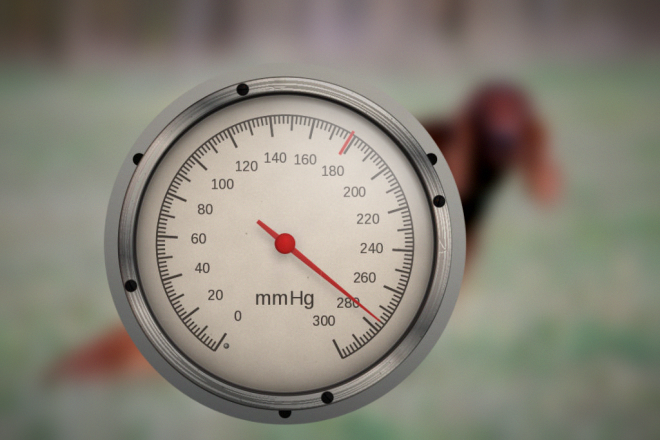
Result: 276
